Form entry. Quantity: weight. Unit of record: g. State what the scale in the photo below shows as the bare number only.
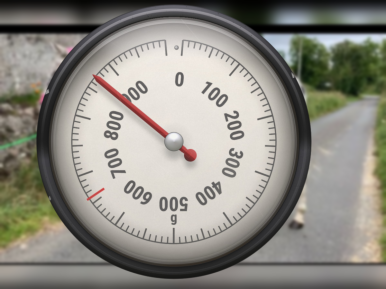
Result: 870
